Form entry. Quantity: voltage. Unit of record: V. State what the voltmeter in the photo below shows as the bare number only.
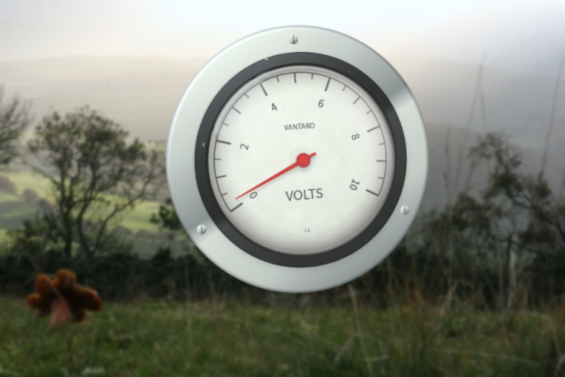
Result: 0.25
